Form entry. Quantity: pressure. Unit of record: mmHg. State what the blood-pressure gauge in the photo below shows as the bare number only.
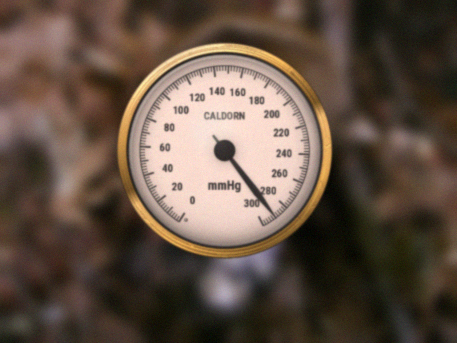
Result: 290
